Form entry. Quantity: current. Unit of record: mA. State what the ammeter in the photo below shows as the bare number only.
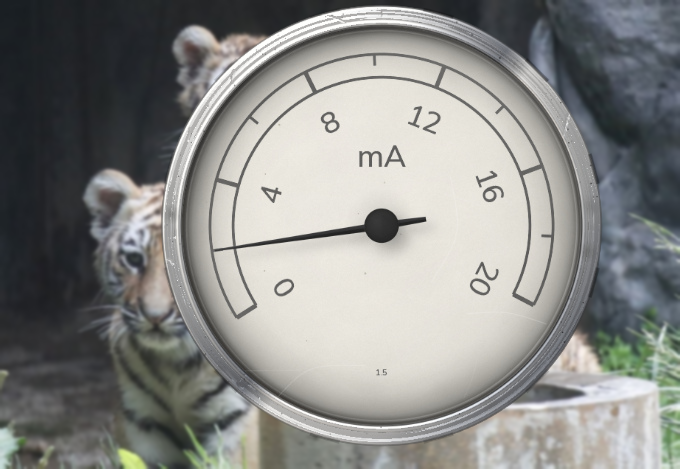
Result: 2
